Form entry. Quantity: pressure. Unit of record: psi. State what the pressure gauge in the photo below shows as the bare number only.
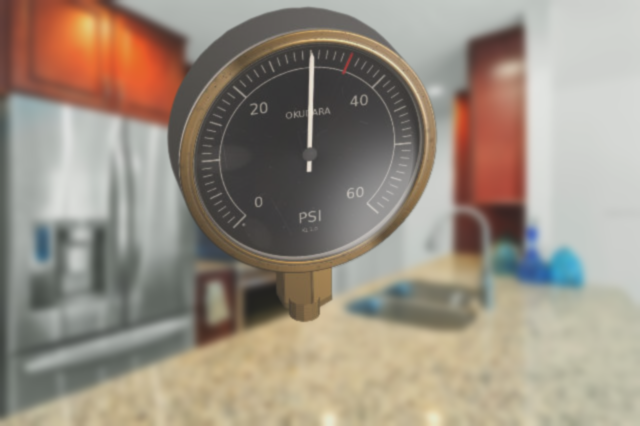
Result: 30
